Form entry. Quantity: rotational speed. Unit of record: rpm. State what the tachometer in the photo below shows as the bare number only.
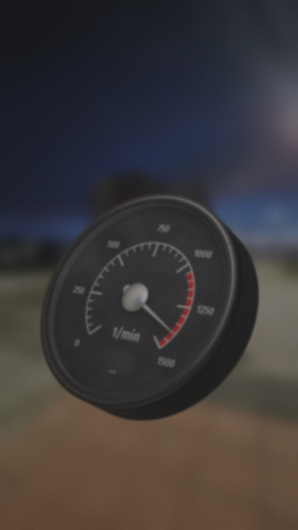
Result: 1400
